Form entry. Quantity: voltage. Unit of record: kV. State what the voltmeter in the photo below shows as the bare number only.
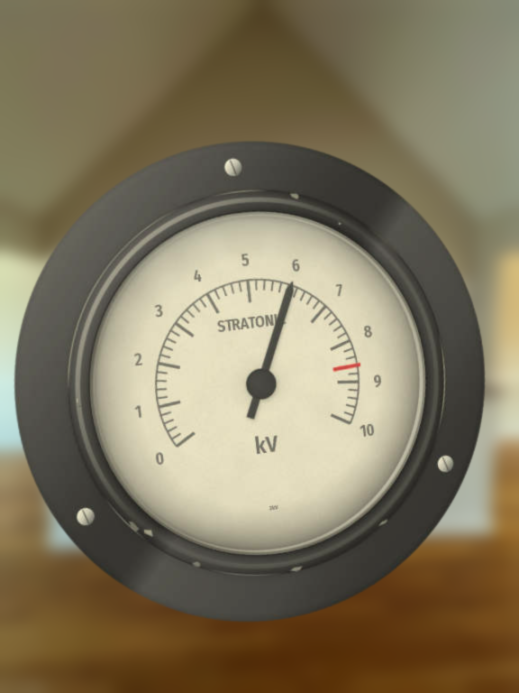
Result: 6
